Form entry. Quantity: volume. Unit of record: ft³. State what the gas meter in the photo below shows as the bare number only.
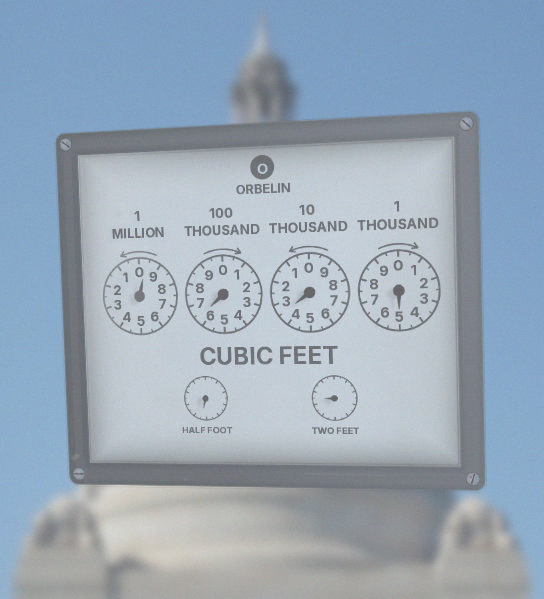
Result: 963500
